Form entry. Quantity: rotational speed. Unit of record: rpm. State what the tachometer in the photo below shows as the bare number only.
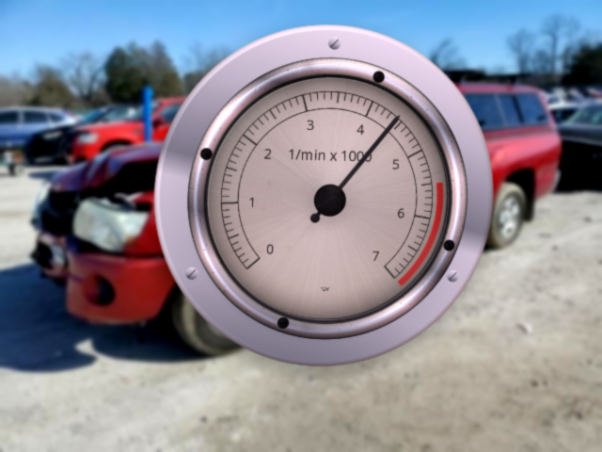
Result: 4400
